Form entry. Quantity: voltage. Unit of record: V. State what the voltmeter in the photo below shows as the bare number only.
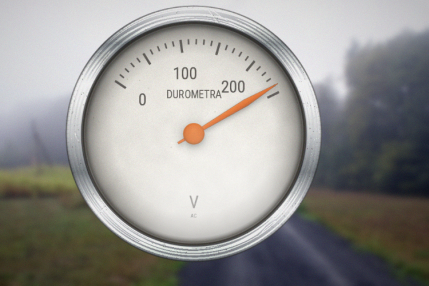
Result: 240
